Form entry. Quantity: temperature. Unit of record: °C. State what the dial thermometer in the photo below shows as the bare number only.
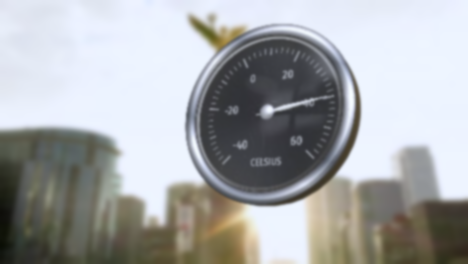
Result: 40
